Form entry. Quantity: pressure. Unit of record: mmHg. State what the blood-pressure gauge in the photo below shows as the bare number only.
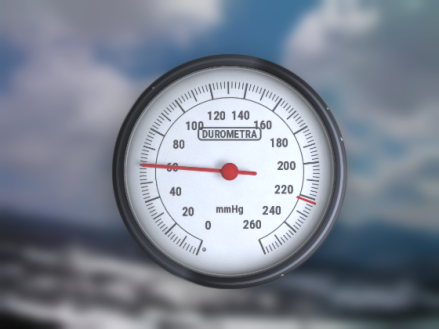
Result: 60
